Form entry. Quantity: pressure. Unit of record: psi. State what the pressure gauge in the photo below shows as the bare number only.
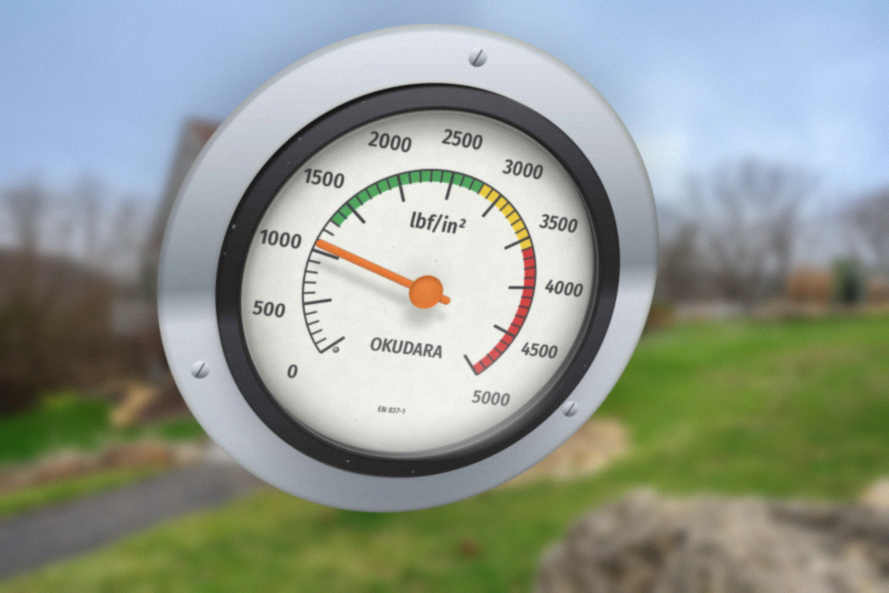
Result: 1100
